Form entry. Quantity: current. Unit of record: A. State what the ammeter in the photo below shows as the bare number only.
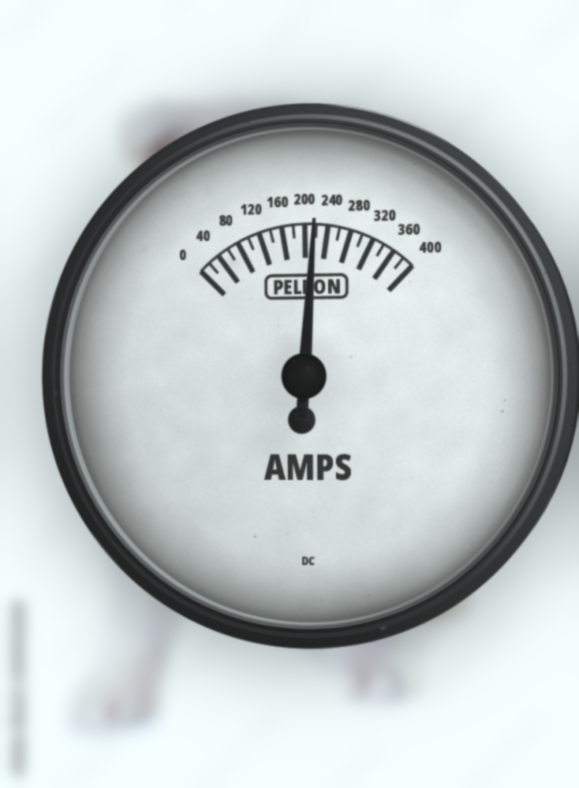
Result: 220
